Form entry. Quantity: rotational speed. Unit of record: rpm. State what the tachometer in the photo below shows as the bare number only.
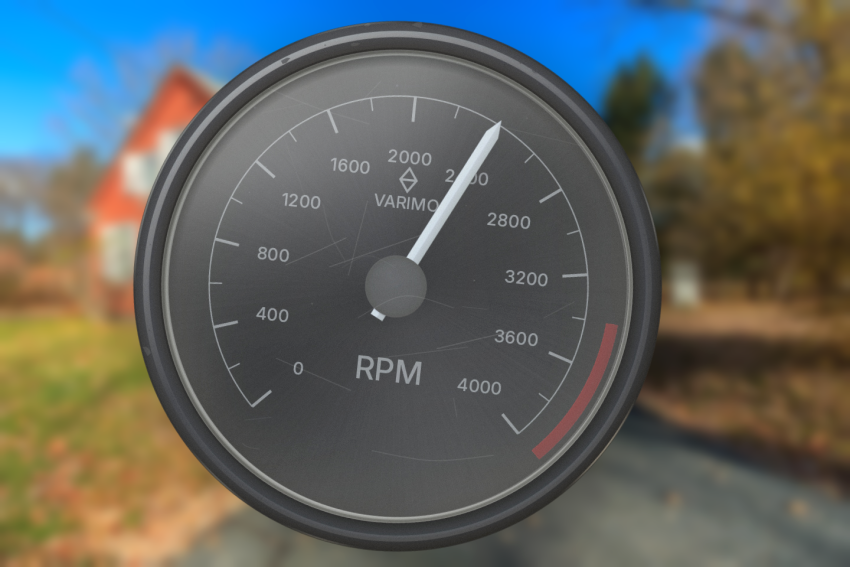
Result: 2400
